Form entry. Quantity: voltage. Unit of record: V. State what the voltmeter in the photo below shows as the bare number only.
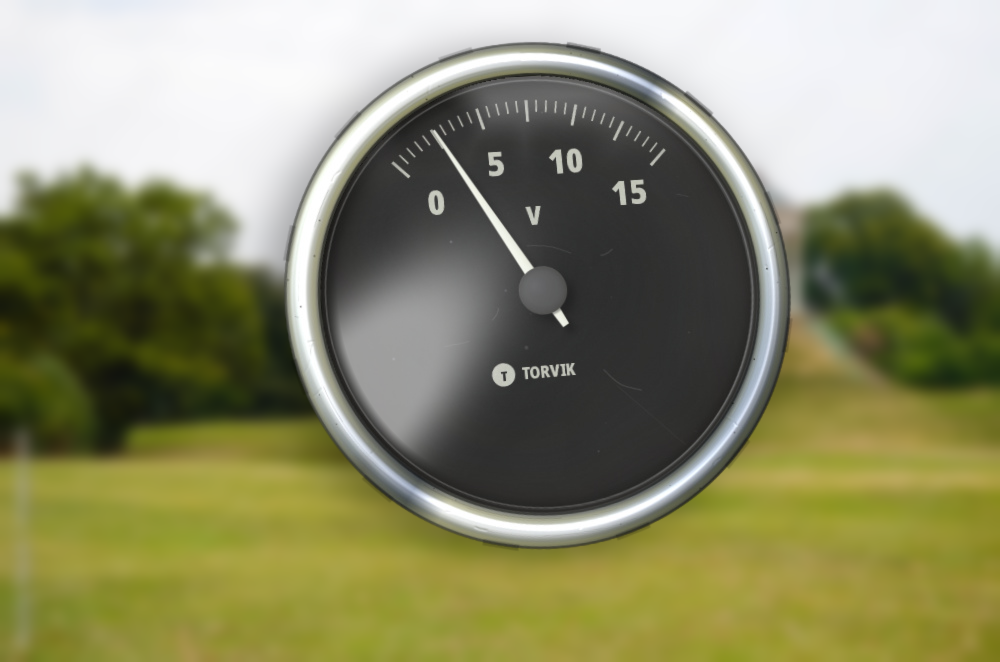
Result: 2.5
